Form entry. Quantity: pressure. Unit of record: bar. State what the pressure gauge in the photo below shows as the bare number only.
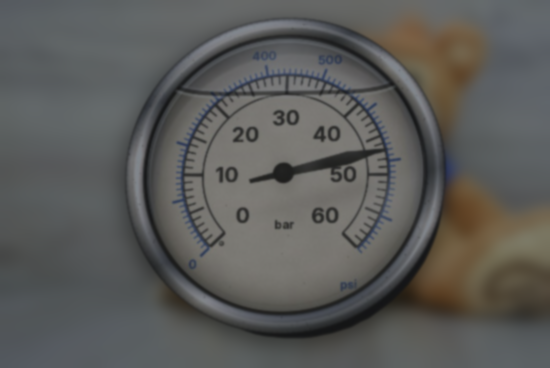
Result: 47
